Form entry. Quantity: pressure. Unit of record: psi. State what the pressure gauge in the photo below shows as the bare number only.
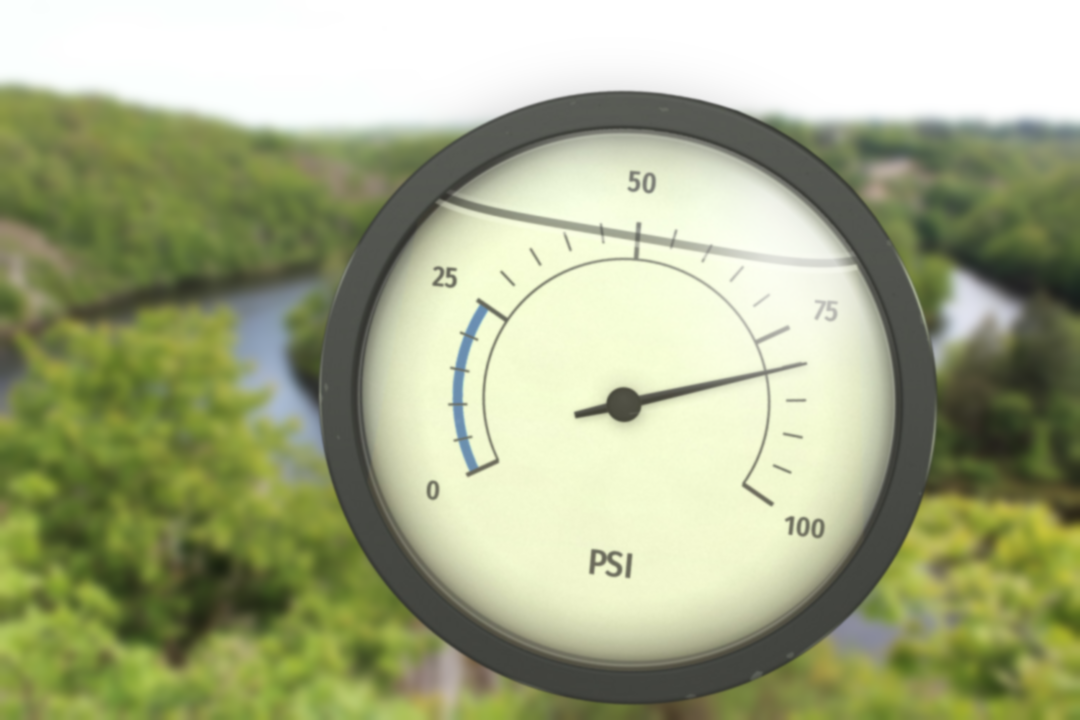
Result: 80
